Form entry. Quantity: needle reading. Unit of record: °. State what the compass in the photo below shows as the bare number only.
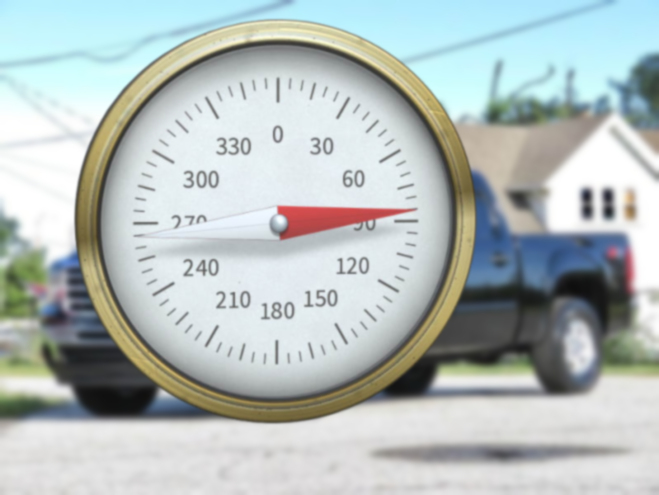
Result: 85
